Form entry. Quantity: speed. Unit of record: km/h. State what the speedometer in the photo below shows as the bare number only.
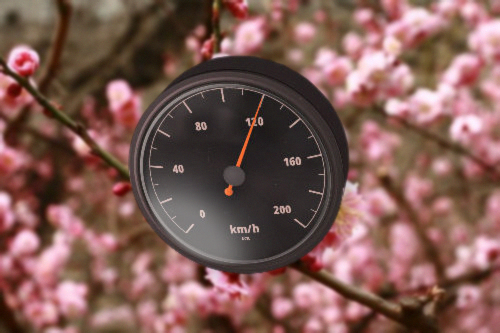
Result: 120
